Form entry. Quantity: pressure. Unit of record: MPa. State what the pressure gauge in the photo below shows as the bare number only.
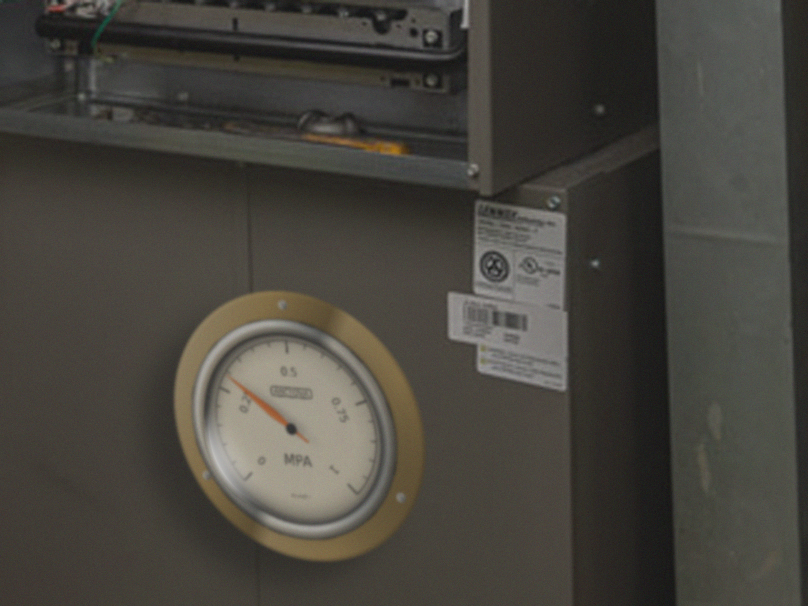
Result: 0.3
